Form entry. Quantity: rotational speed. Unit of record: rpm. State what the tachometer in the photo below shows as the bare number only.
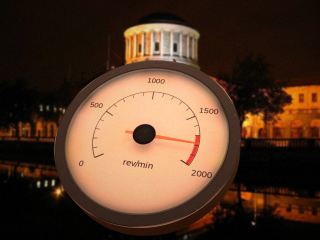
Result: 1800
